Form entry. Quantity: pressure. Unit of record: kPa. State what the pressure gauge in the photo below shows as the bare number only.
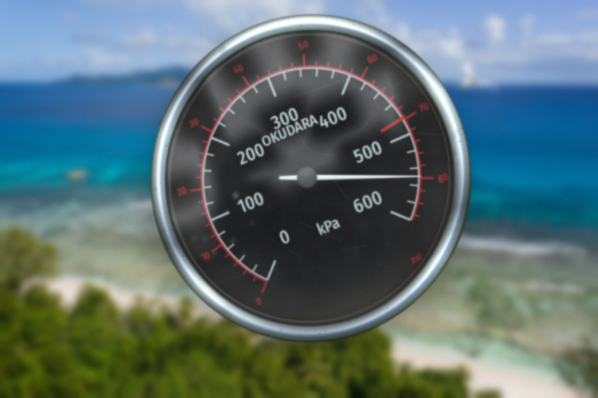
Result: 550
